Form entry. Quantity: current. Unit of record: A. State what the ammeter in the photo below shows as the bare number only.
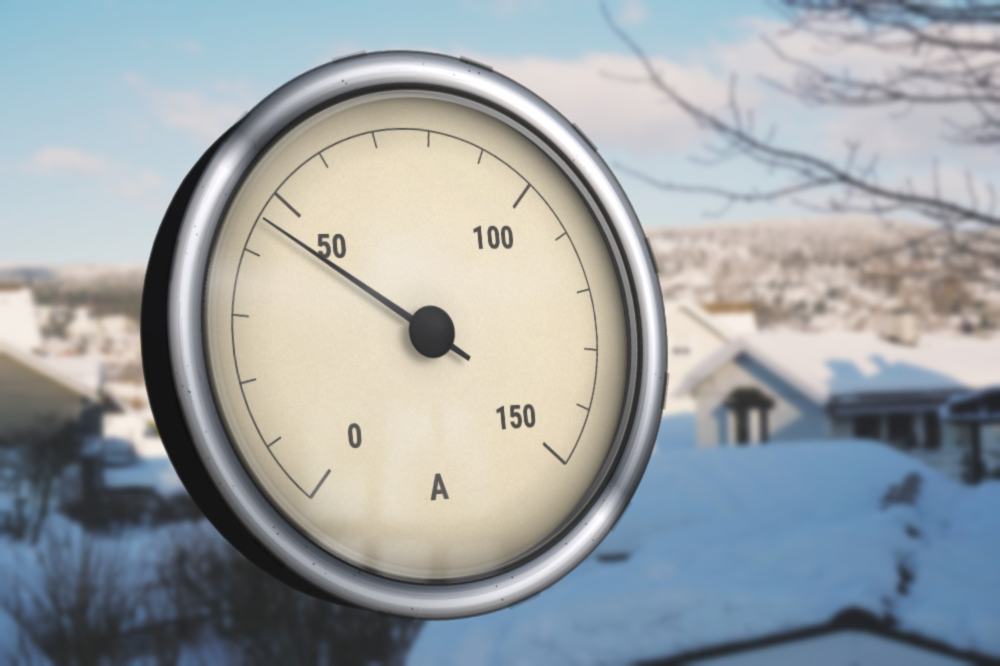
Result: 45
